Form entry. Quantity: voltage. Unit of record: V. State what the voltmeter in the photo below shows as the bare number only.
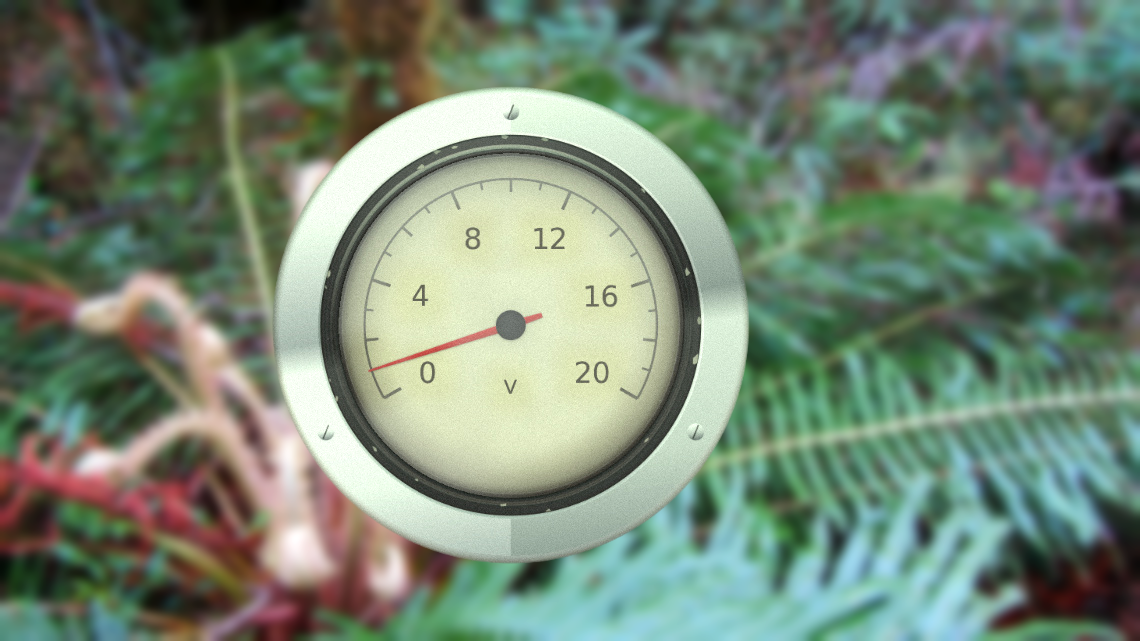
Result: 1
